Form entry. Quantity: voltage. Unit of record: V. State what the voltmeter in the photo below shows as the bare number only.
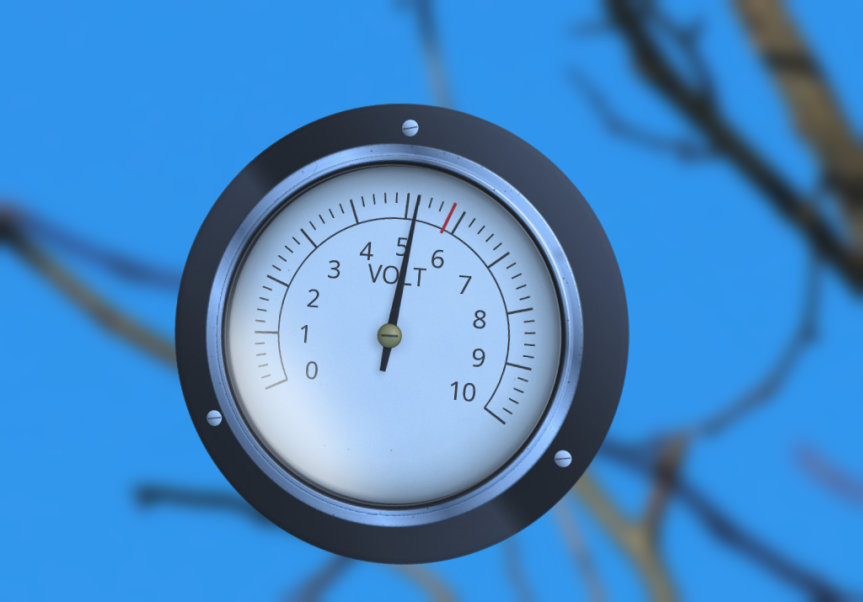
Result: 5.2
